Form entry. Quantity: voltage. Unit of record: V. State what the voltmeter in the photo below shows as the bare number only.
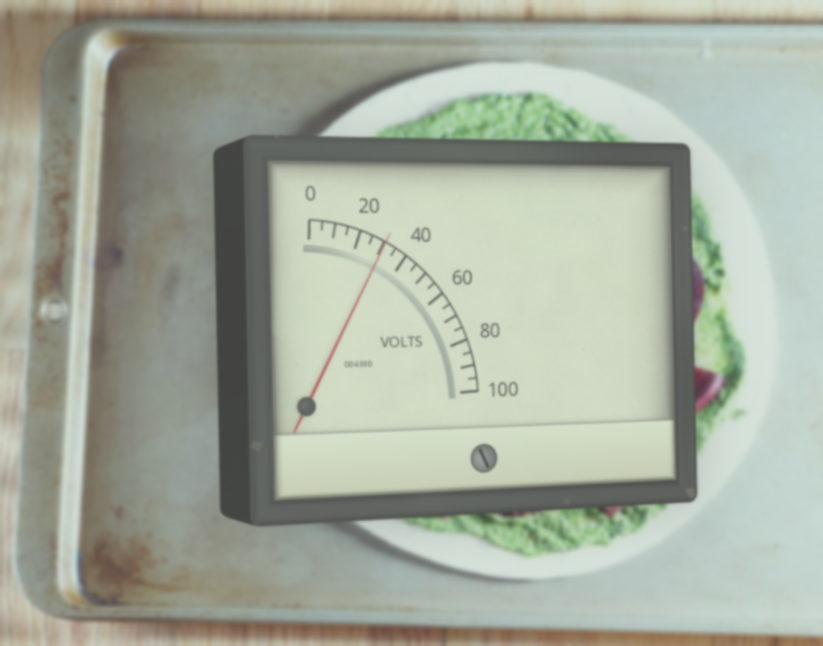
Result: 30
